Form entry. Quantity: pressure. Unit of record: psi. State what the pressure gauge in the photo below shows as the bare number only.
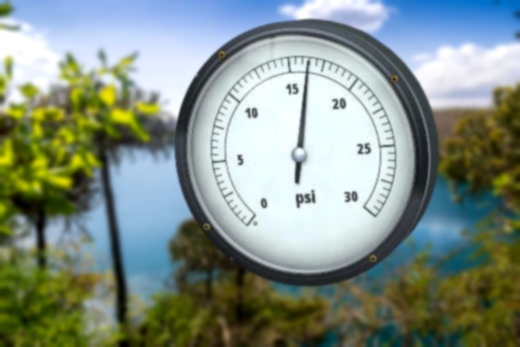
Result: 16.5
